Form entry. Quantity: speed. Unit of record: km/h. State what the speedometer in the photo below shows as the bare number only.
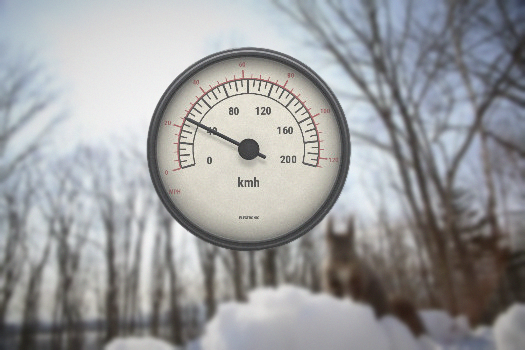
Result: 40
